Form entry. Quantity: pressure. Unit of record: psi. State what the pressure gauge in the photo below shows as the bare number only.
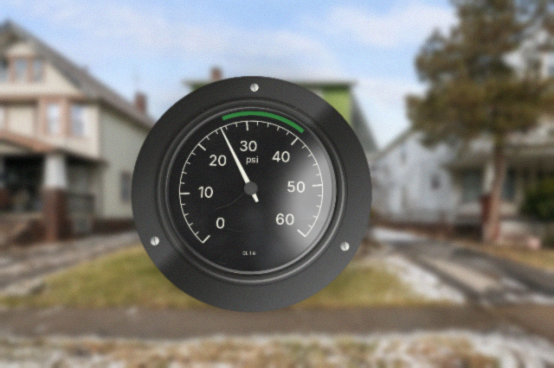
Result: 25
